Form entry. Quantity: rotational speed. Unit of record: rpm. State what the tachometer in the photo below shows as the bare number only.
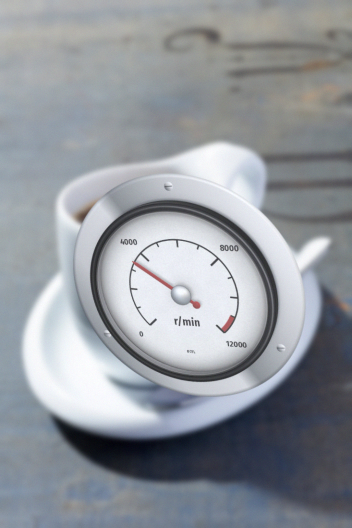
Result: 3500
